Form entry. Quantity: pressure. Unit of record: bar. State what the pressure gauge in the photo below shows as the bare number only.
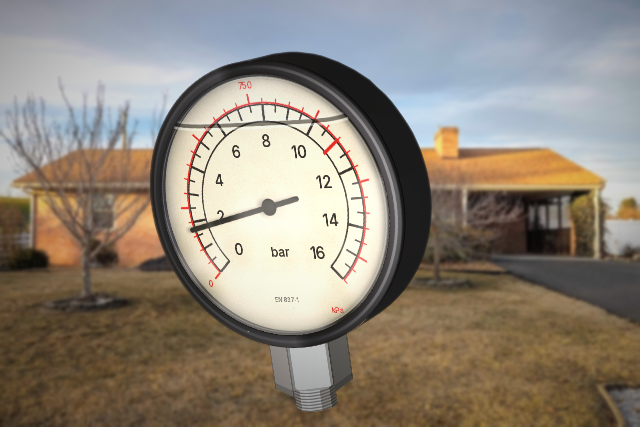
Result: 1.75
